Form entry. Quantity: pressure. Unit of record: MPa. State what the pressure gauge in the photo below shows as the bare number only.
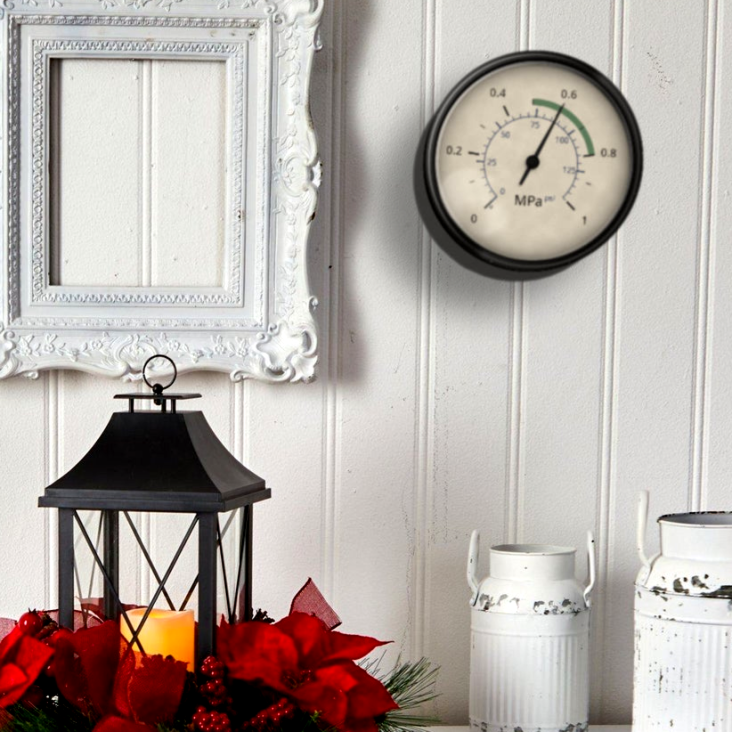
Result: 0.6
